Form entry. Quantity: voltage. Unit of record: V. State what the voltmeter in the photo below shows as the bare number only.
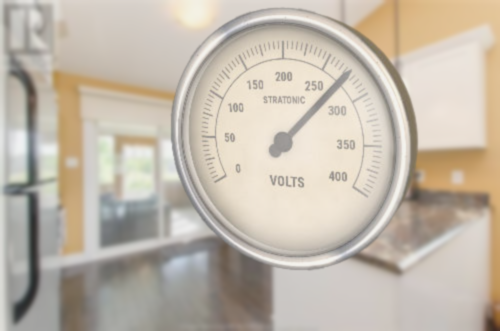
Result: 275
